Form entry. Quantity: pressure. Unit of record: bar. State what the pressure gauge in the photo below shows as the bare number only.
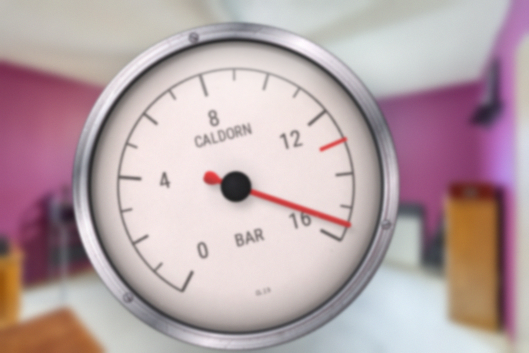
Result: 15.5
